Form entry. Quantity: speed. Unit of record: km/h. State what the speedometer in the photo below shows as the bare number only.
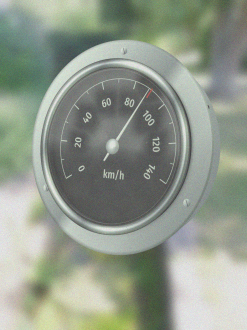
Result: 90
